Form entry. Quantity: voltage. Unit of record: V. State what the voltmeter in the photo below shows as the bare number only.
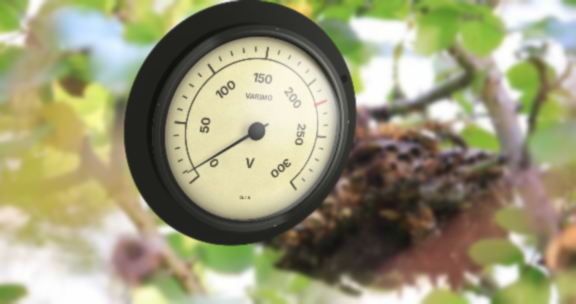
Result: 10
